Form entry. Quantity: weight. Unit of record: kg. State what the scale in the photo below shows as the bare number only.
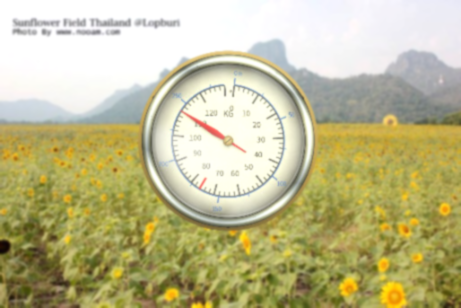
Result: 110
